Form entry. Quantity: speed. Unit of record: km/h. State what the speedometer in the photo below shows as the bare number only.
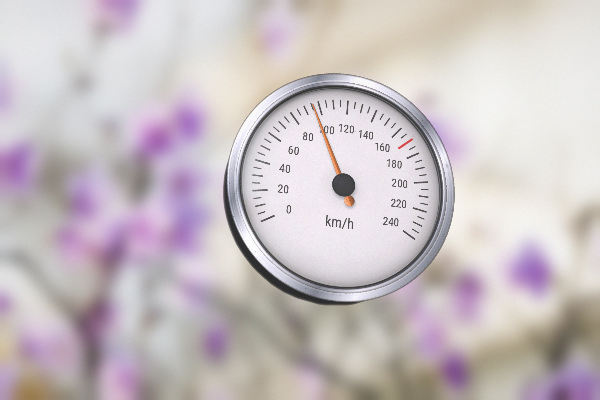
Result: 95
